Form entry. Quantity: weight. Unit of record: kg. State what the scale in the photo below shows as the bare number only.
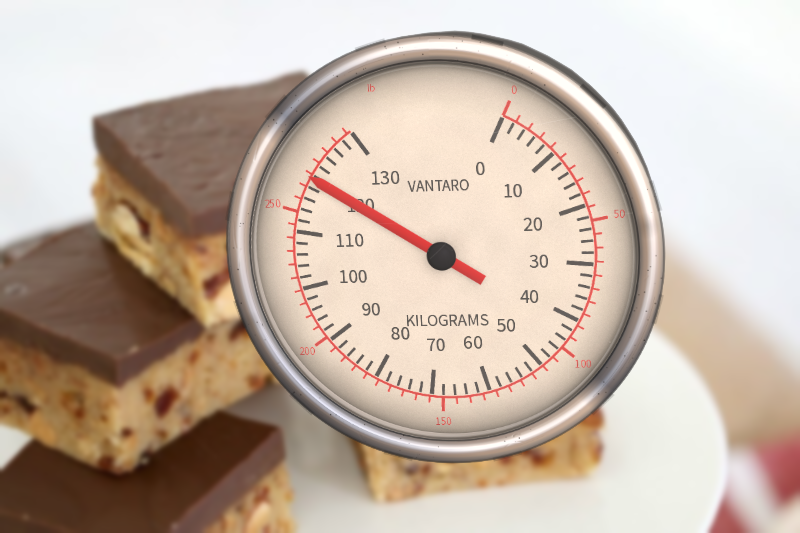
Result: 120
